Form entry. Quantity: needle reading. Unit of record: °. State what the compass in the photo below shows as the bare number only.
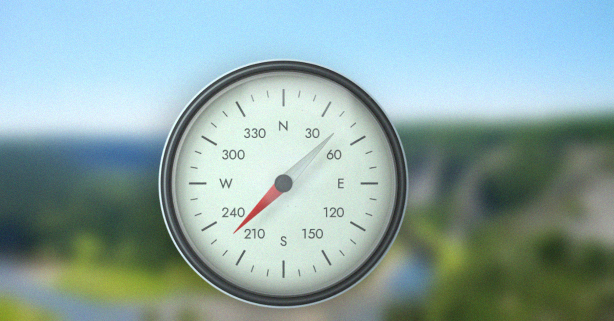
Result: 225
